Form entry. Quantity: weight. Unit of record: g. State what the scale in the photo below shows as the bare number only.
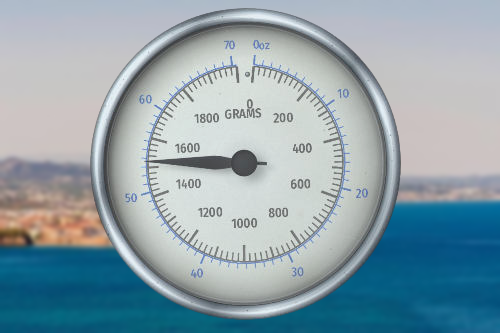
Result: 1520
